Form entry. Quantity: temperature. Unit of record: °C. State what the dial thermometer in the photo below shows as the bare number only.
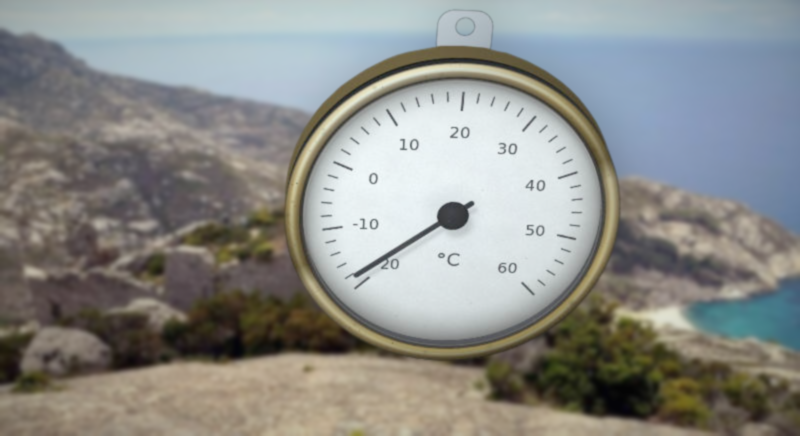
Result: -18
